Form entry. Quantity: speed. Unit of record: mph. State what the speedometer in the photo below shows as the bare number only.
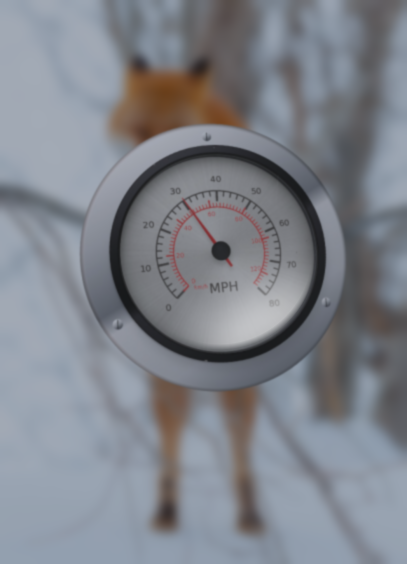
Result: 30
